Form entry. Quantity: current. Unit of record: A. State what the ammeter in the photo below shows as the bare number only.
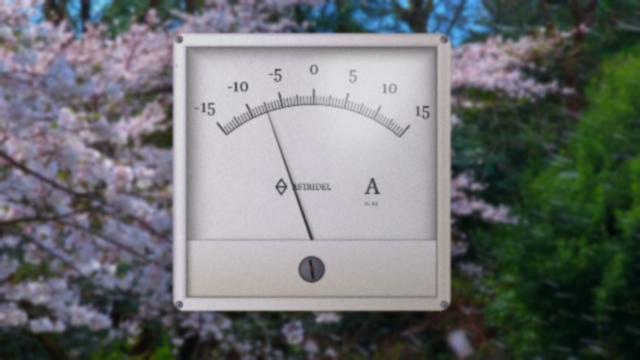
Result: -7.5
